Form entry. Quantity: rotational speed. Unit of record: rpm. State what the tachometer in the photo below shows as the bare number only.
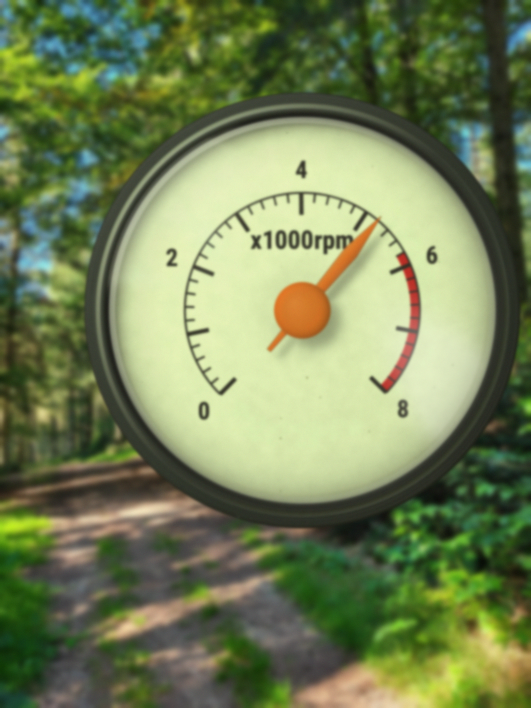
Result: 5200
